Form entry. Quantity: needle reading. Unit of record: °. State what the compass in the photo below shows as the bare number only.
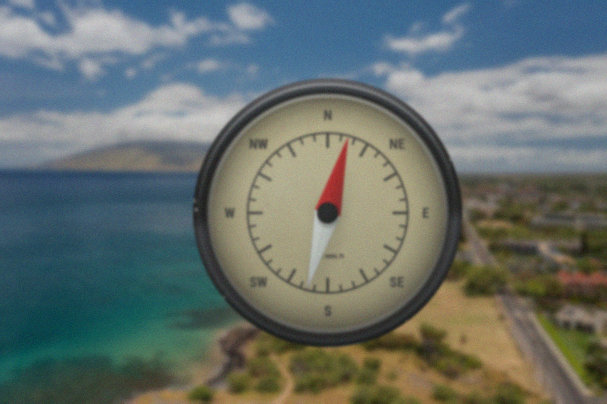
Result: 15
